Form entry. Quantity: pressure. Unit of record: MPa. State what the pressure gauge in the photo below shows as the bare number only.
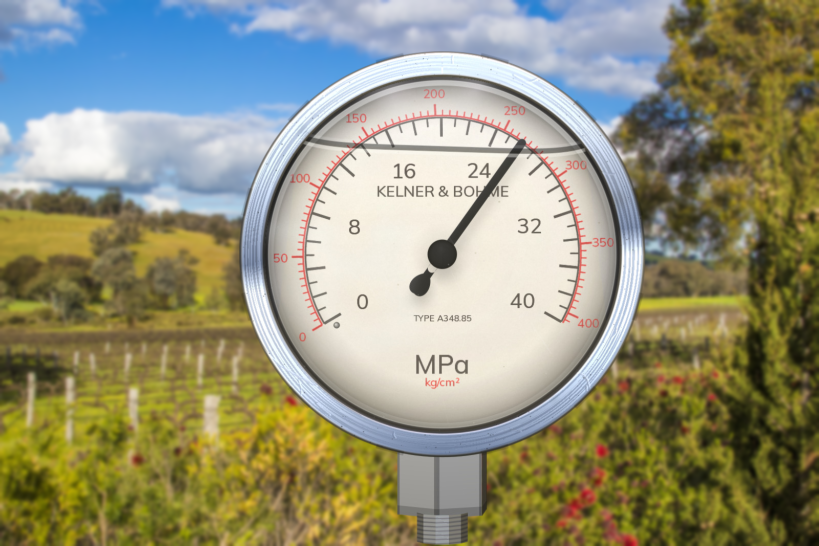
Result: 26
